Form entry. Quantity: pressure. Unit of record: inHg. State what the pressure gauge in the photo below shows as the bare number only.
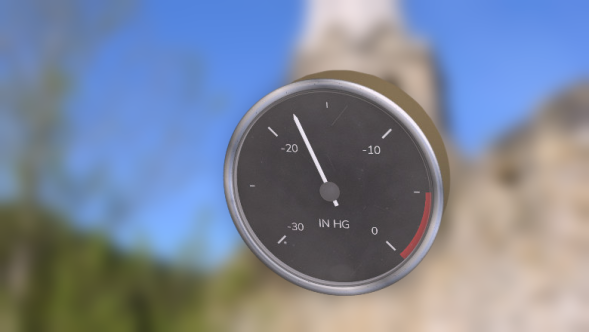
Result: -17.5
